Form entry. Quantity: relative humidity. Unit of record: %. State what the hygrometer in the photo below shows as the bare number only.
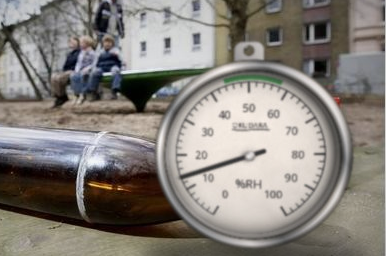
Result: 14
